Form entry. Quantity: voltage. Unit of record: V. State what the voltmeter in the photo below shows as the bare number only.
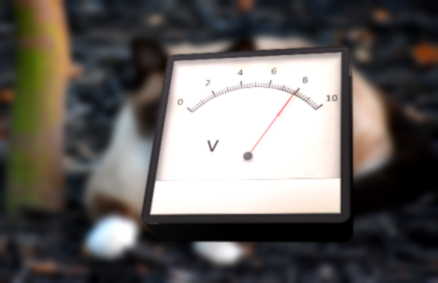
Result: 8
